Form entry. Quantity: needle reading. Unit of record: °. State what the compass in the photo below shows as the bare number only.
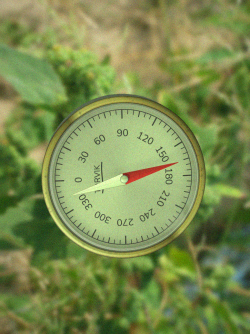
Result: 165
